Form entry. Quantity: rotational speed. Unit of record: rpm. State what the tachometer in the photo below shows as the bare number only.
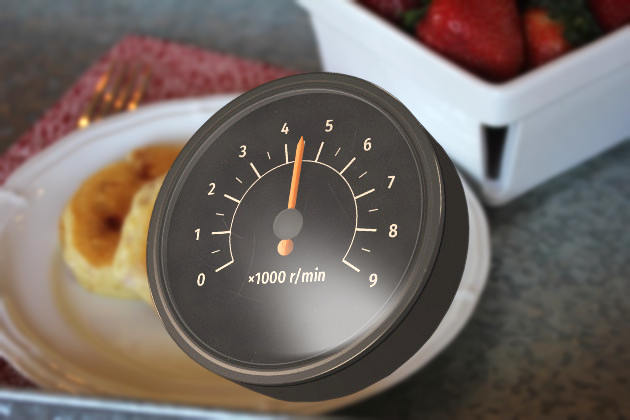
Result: 4500
